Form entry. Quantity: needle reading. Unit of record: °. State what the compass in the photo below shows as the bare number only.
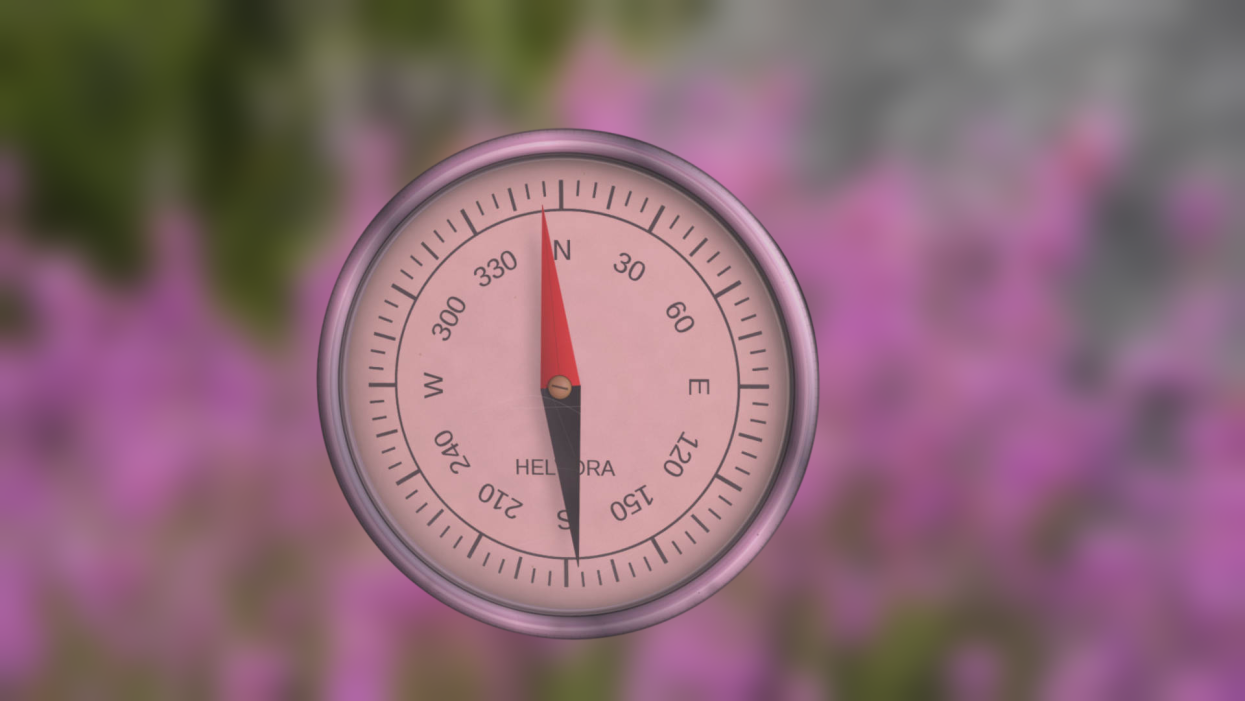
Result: 355
